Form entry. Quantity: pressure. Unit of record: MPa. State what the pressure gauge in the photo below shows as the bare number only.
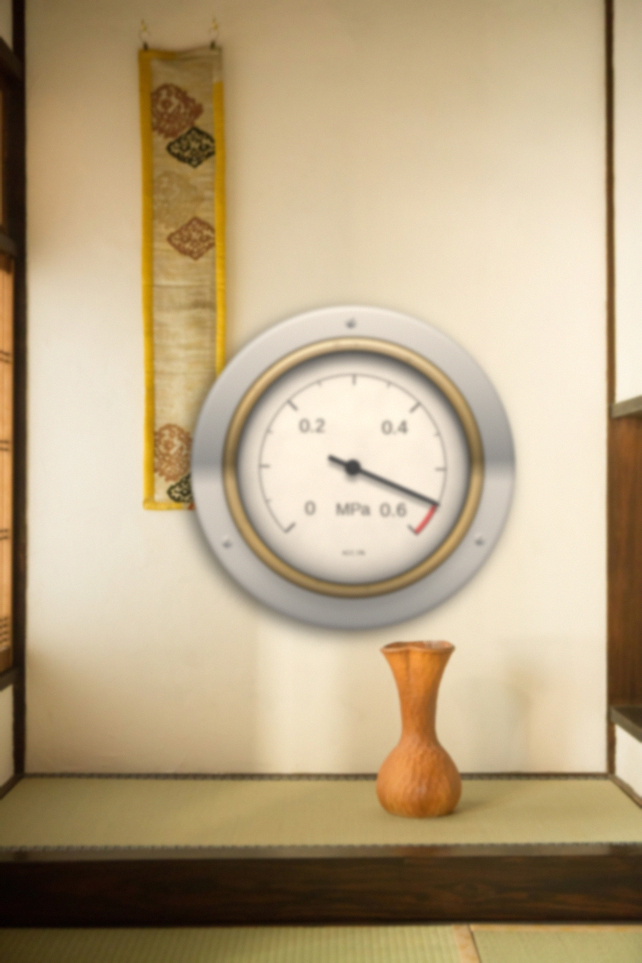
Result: 0.55
